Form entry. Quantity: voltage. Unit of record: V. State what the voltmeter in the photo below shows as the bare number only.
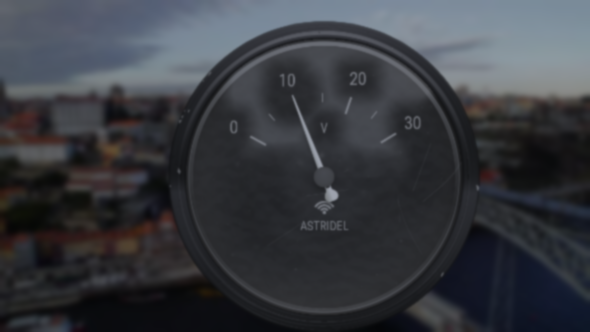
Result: 10
